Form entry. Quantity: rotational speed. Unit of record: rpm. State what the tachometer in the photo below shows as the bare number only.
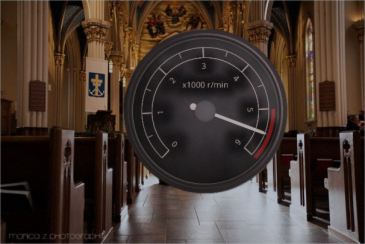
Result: 5500
